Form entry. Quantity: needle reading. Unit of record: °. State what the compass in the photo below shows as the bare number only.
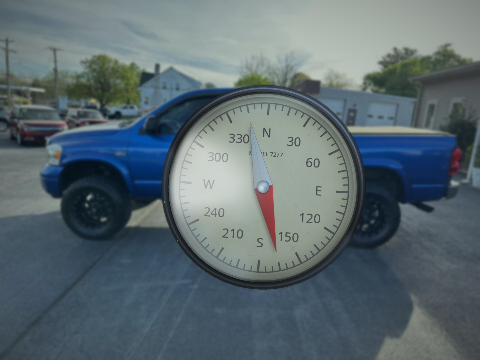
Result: 165
